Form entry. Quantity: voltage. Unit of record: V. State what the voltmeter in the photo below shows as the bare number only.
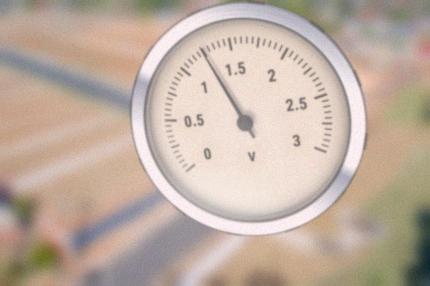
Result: 1.25
